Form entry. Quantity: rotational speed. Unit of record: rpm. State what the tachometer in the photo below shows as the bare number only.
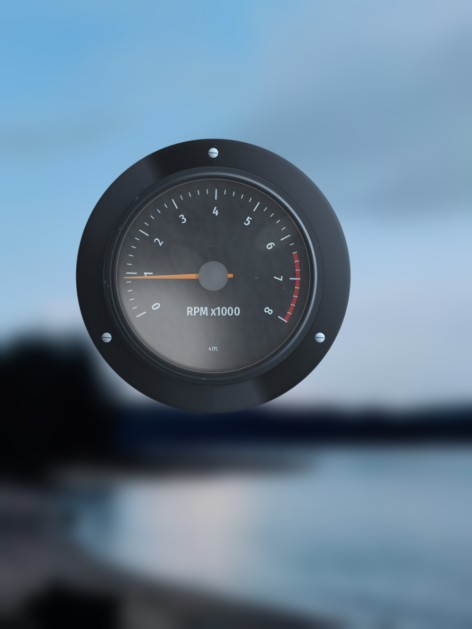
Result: 900
